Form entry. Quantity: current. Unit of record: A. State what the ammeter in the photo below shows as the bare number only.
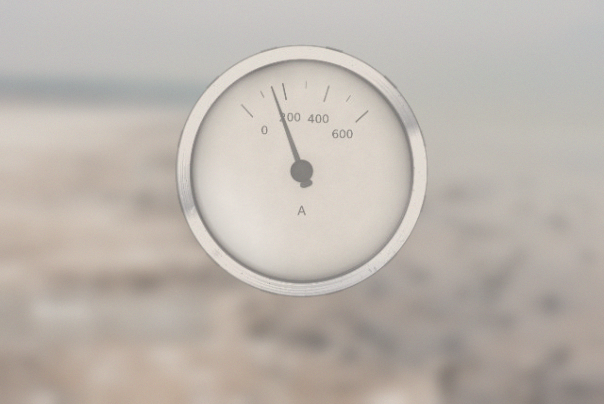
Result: 150
